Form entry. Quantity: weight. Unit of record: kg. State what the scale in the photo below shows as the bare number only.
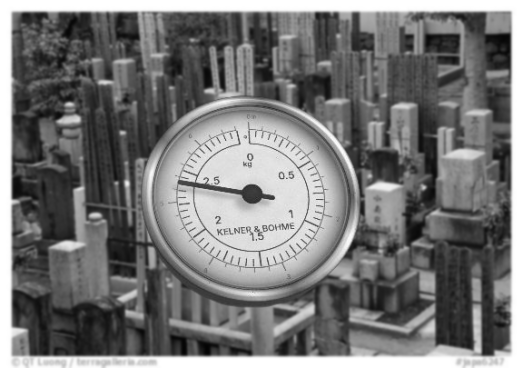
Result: 2.4
